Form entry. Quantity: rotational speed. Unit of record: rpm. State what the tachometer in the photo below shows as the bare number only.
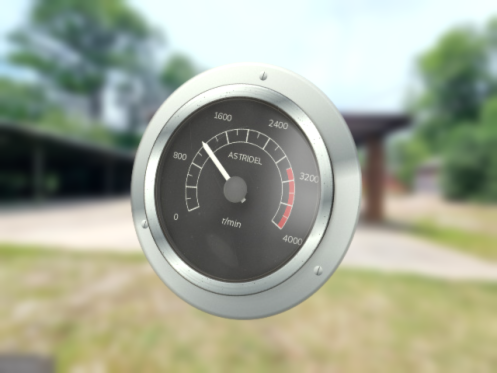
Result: 1200
